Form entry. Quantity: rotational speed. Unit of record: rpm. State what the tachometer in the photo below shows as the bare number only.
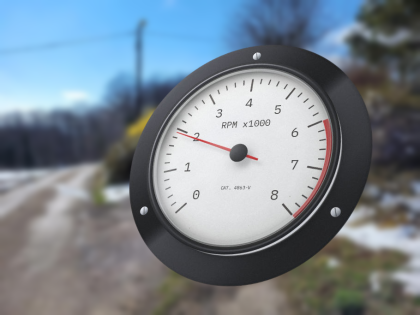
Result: 1900
